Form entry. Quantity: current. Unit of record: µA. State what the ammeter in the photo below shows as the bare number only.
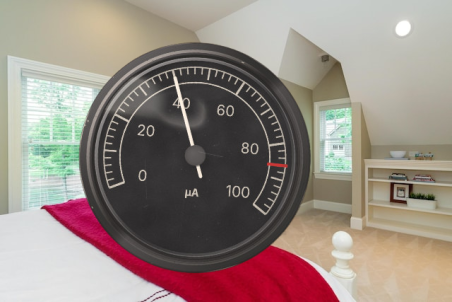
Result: 40
